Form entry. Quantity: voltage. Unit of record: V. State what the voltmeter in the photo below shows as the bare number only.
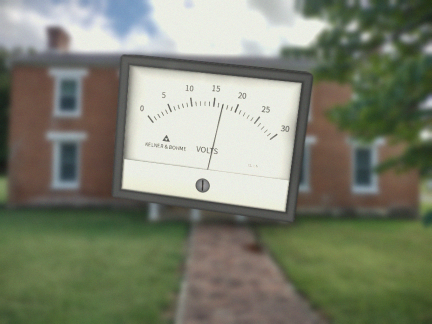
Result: 17
